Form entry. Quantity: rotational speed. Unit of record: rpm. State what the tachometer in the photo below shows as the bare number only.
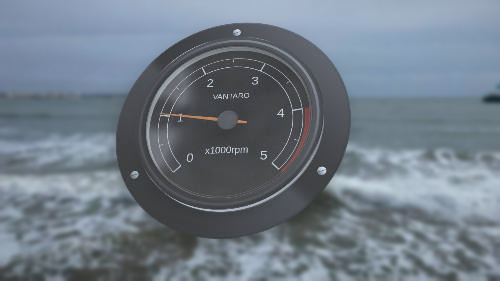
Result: 1000
